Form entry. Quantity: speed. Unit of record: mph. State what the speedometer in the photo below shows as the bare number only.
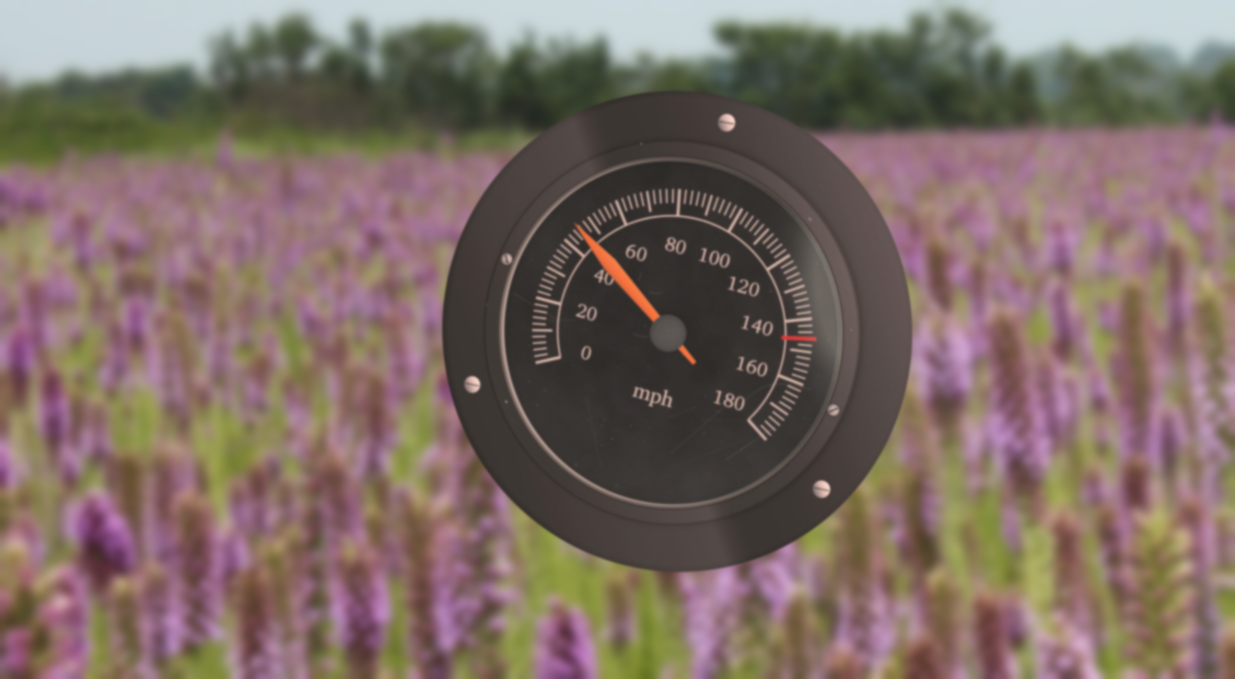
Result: 46
